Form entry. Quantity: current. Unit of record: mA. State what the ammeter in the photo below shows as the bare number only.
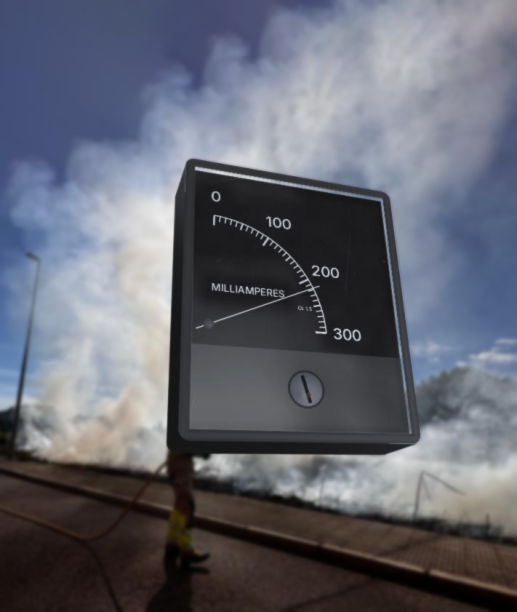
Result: 220
